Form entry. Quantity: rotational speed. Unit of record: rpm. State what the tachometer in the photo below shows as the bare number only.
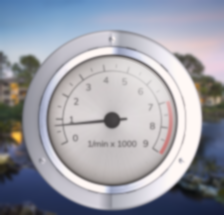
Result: 750
